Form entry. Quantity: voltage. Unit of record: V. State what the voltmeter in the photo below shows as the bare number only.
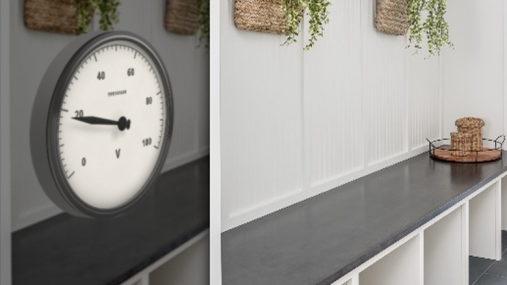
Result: 18
